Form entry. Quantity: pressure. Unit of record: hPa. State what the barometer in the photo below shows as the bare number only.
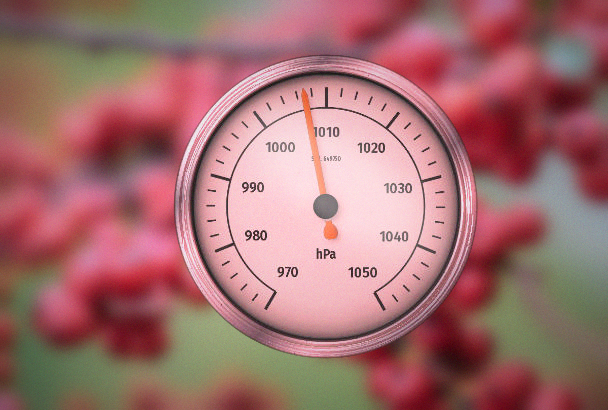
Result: 1007
